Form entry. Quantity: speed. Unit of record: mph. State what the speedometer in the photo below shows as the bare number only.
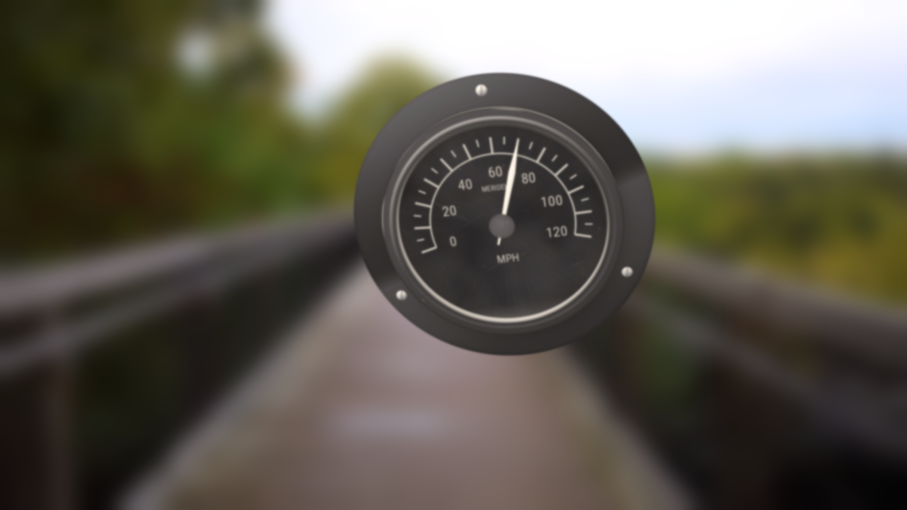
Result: 70
